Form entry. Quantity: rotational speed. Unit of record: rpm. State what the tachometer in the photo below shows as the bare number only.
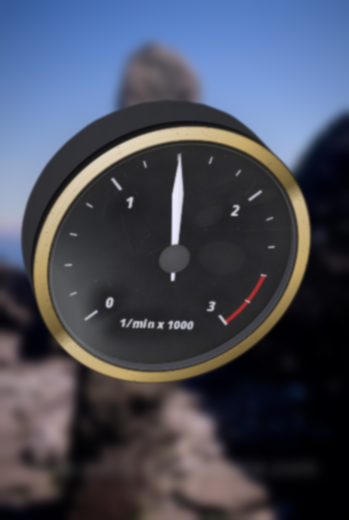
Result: 1400
